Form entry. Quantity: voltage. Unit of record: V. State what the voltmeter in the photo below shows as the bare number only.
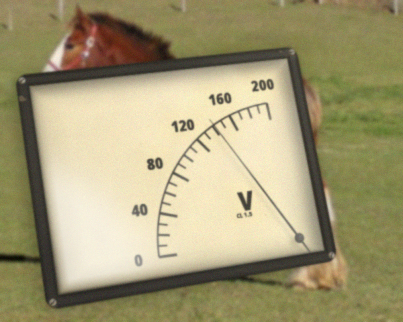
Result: 140
